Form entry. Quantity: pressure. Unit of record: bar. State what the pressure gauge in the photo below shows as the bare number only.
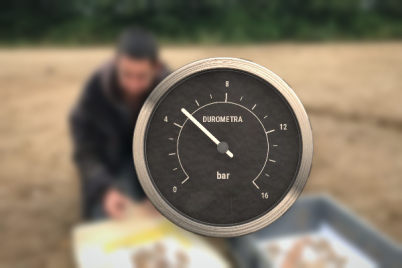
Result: 5
